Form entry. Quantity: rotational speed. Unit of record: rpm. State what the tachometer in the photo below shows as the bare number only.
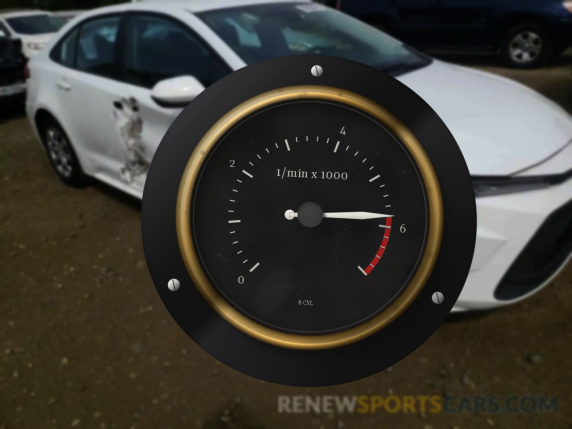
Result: 5800
